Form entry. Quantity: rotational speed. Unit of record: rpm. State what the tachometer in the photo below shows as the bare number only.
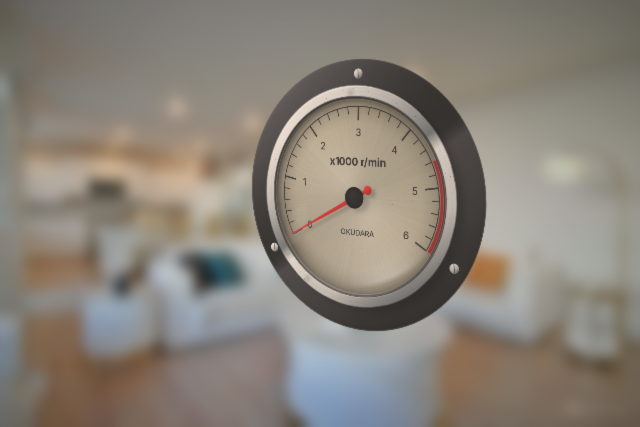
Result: 0
